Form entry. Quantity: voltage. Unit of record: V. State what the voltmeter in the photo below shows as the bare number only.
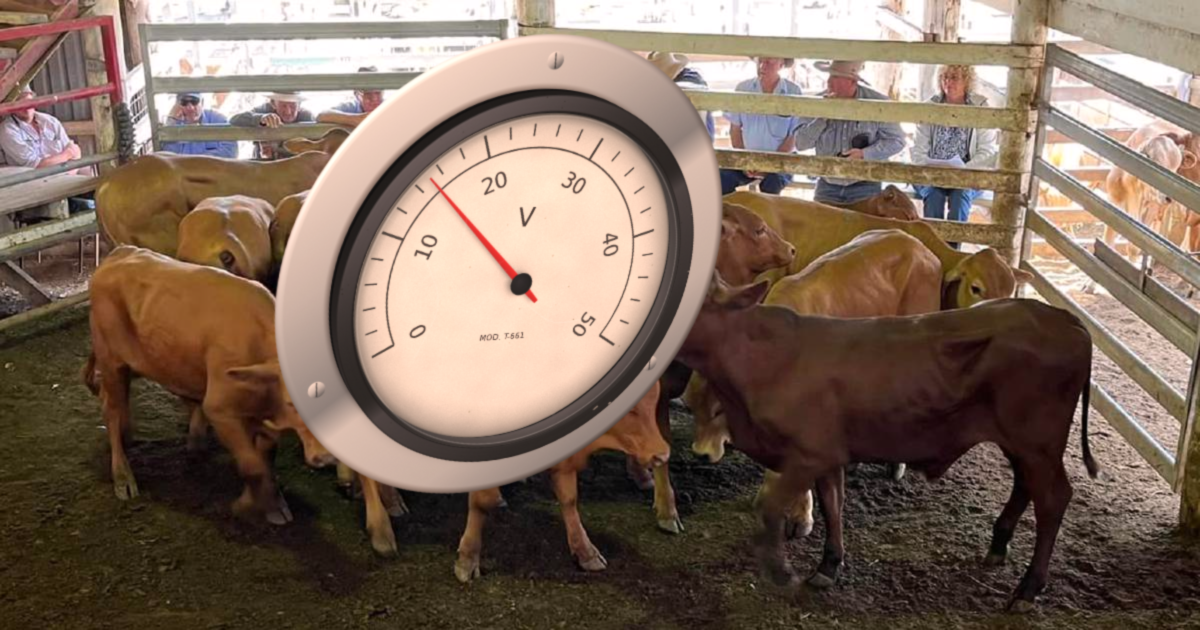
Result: 15
